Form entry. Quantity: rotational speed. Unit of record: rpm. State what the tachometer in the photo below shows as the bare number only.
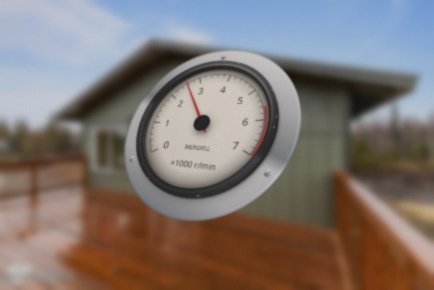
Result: 2600
